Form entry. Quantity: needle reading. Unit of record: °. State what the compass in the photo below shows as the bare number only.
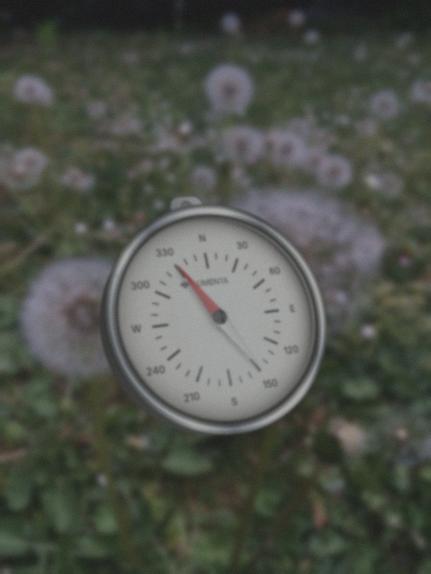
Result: 330
